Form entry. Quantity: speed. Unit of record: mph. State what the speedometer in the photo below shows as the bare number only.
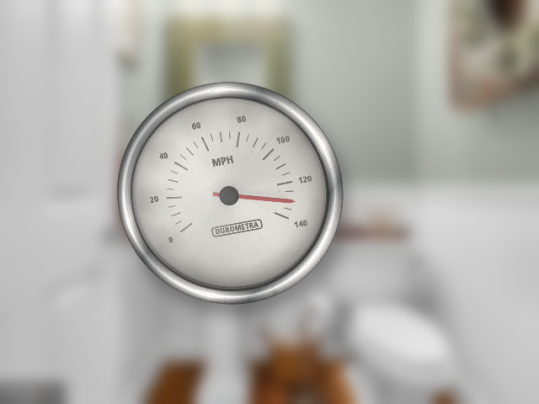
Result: 130
